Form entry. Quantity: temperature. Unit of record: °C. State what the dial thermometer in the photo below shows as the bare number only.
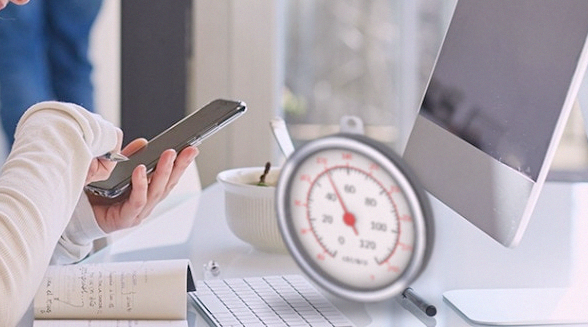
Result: 50
